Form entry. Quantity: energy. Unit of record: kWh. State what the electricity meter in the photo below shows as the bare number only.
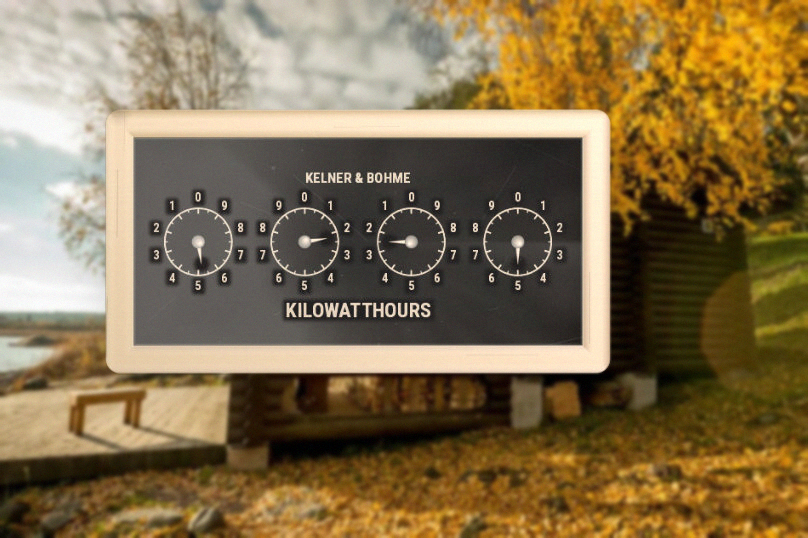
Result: 5225
